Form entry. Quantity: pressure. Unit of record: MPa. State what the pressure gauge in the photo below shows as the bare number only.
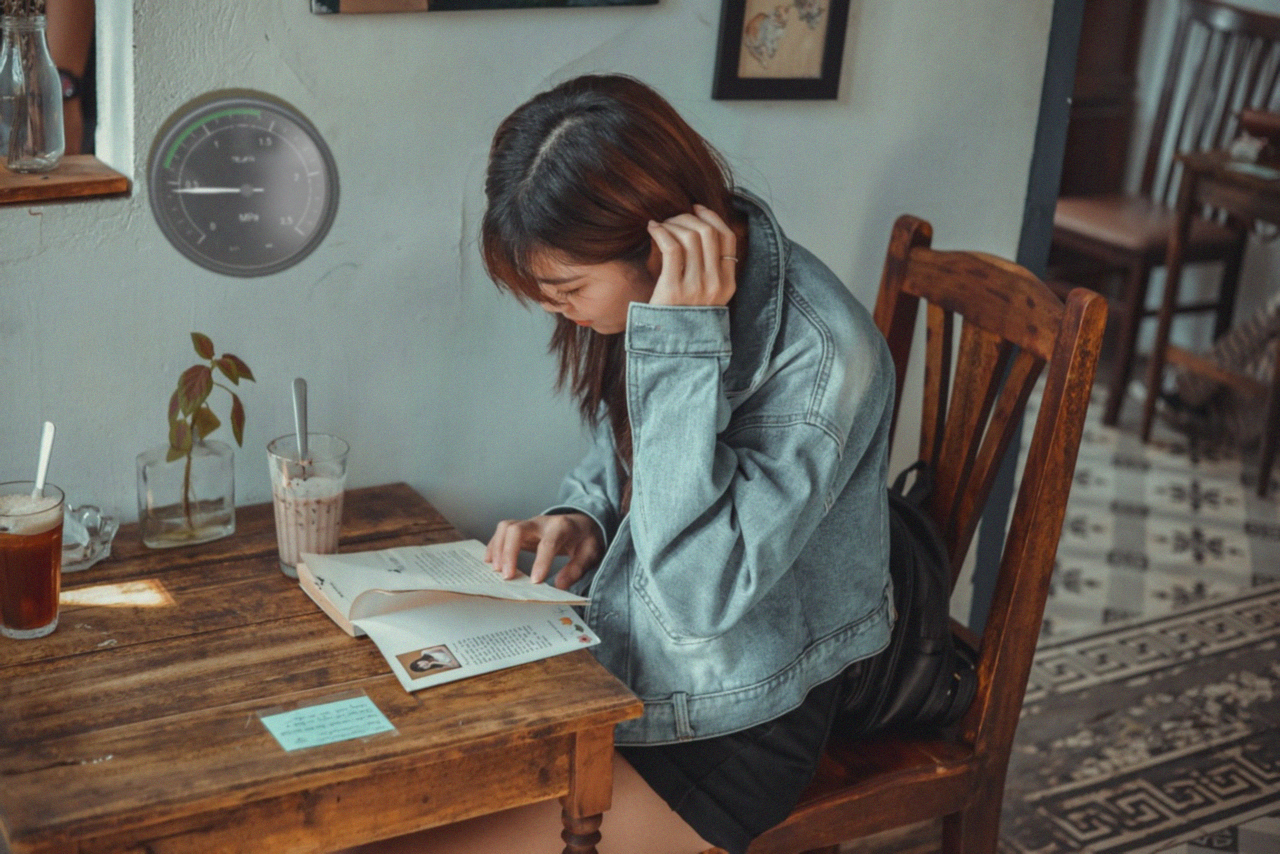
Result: 0.45
